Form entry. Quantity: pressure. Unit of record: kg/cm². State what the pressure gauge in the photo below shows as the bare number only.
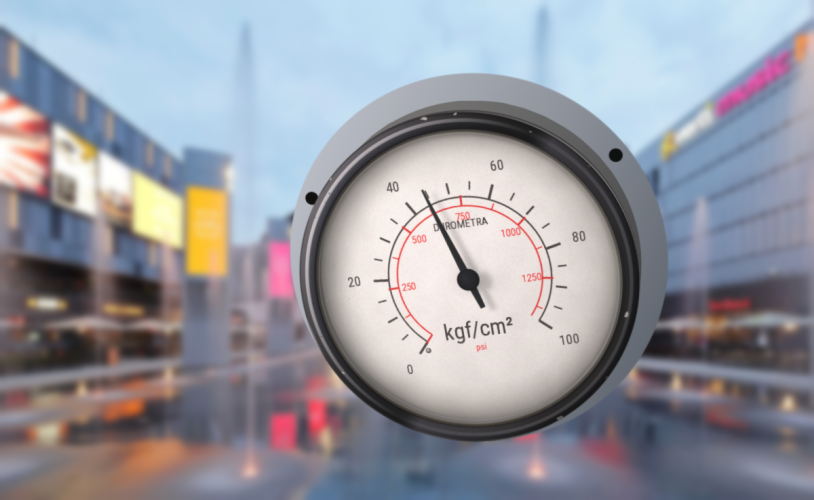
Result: 45
